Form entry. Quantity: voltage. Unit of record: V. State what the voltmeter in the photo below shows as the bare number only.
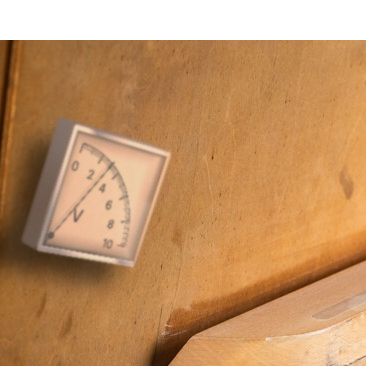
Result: 3
